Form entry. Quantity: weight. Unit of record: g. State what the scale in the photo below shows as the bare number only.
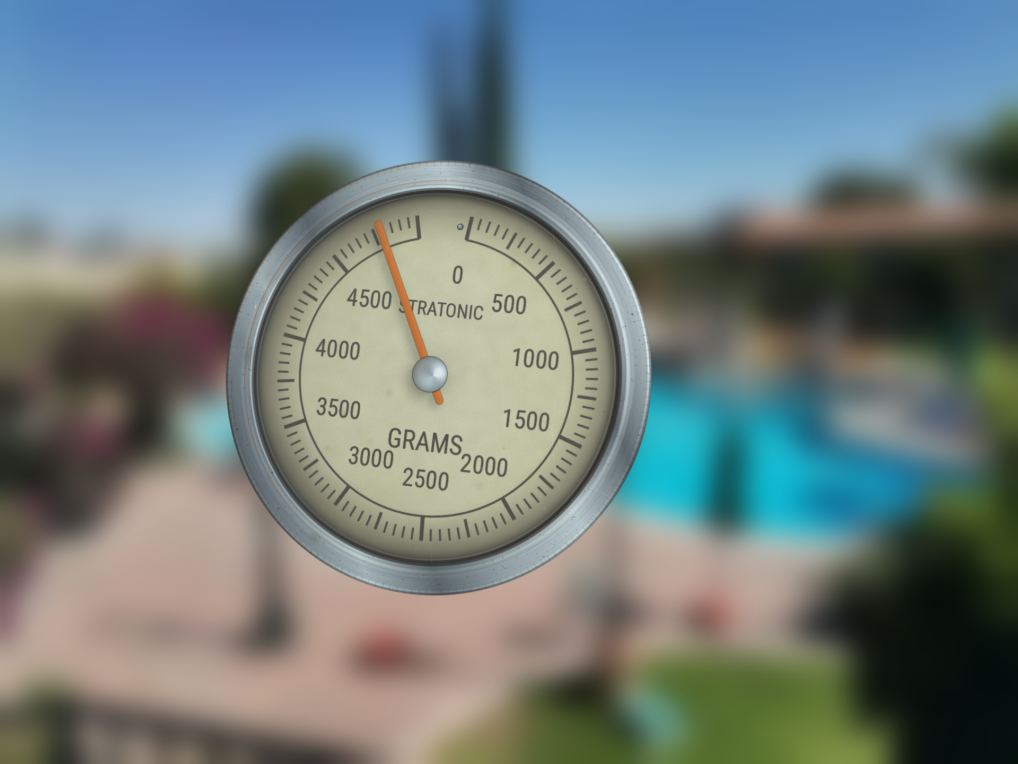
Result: 4800
